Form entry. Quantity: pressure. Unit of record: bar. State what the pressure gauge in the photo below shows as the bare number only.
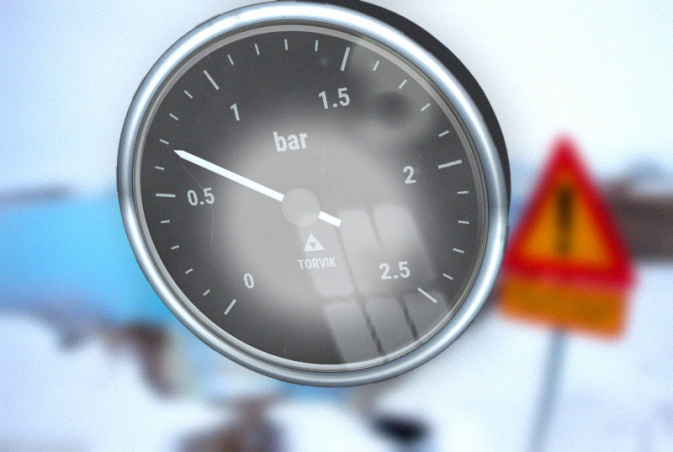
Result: 0.7
